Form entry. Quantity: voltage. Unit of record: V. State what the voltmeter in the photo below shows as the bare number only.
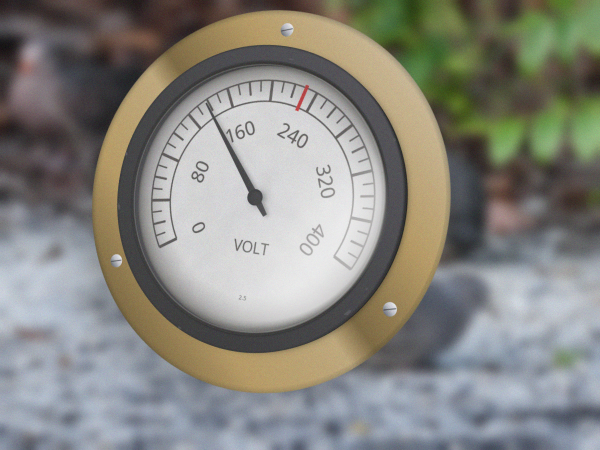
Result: 140
